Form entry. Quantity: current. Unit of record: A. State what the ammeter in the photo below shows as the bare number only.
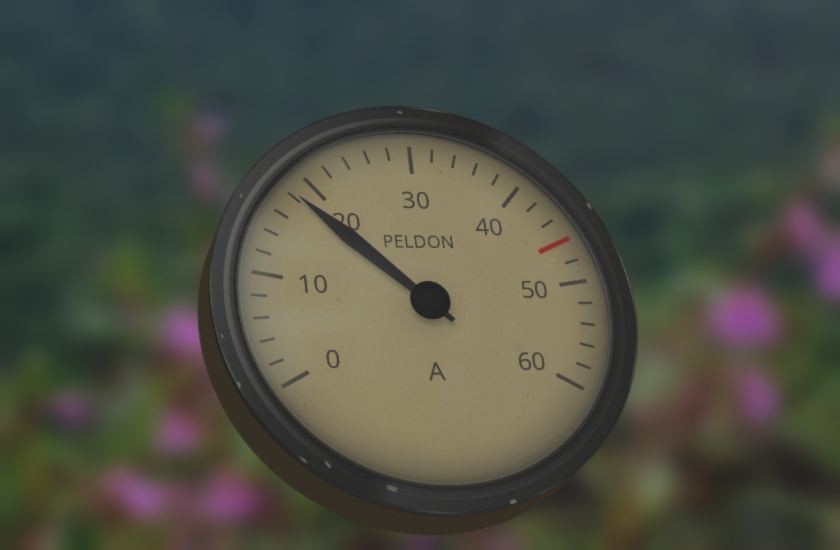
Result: 18
